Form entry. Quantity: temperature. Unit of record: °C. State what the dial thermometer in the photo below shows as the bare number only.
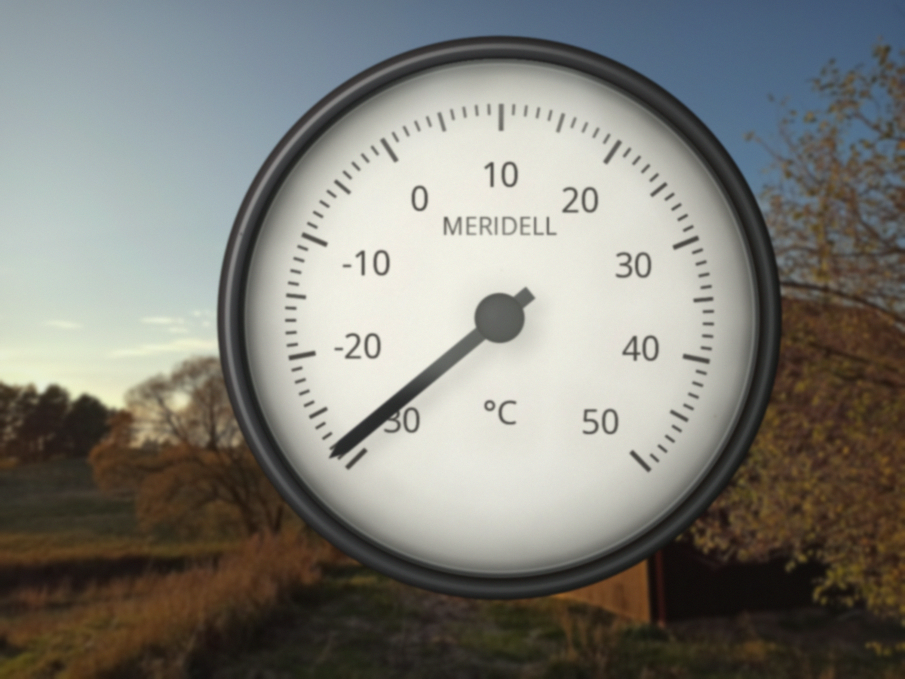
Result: -28.5
